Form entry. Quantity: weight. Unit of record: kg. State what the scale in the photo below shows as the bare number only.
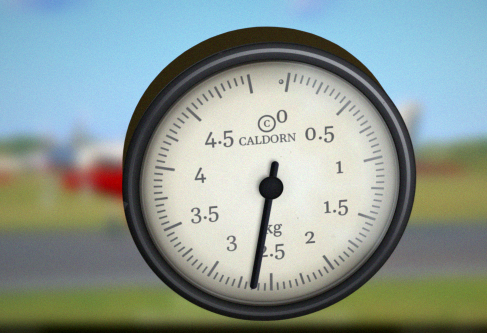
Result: 2.65
